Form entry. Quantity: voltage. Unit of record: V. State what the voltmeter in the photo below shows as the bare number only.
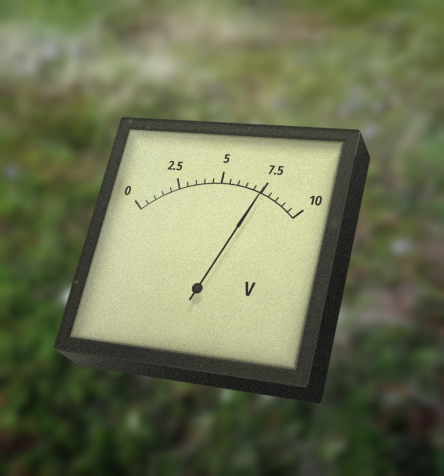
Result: 7.5
